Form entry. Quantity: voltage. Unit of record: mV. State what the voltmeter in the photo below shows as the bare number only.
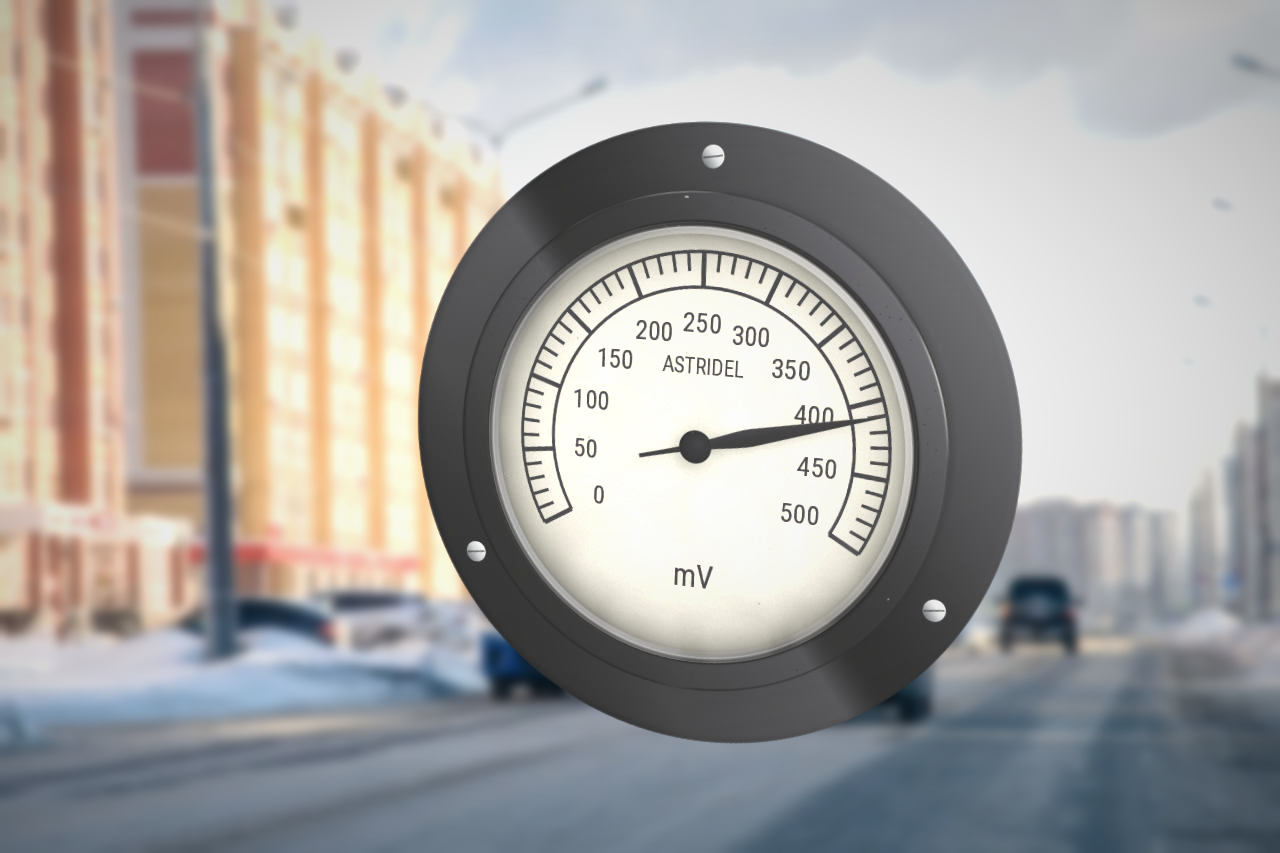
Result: 410
